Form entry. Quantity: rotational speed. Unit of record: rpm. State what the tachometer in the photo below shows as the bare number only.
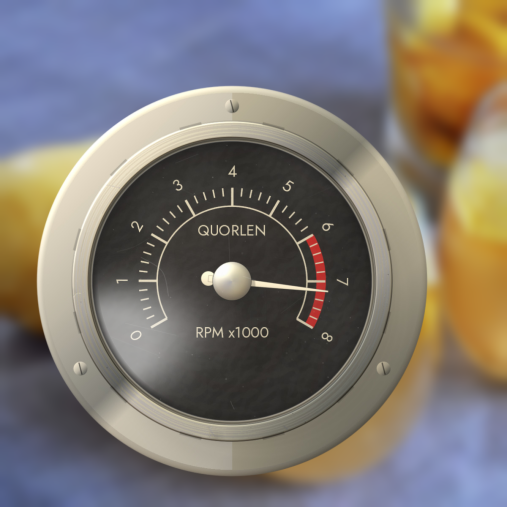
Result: 7200
